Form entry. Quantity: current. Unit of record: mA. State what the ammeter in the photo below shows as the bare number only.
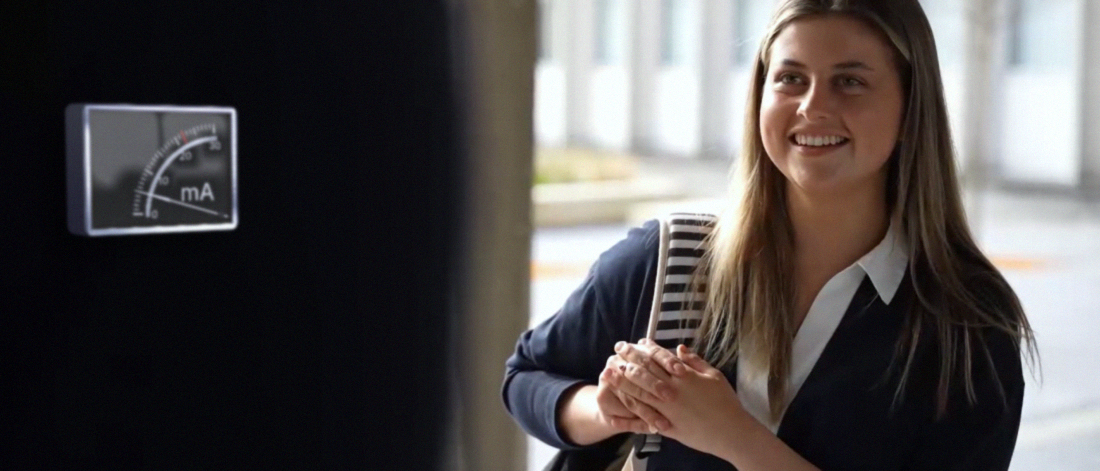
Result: 5
